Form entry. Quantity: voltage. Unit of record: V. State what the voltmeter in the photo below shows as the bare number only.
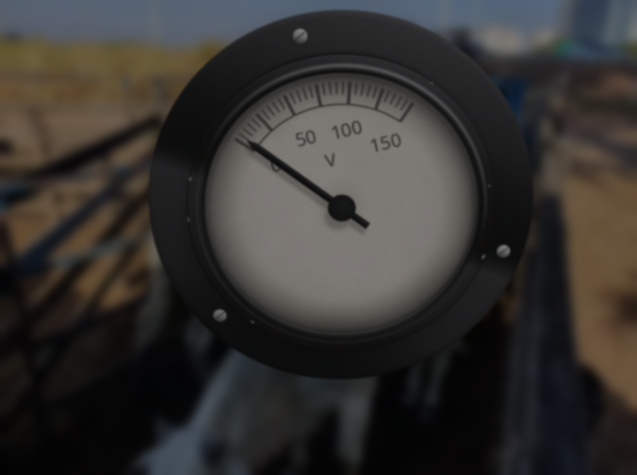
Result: 5
